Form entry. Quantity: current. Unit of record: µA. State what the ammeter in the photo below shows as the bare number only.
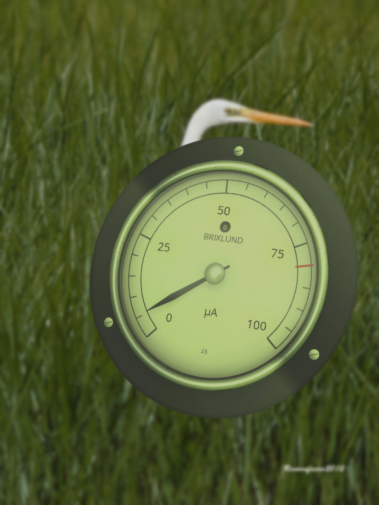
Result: 5
